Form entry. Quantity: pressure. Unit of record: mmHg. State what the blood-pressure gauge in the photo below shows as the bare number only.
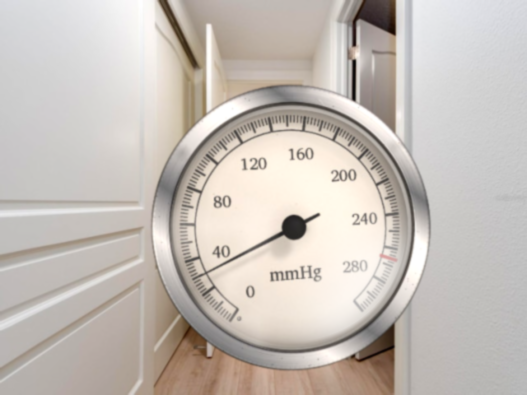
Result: 30
